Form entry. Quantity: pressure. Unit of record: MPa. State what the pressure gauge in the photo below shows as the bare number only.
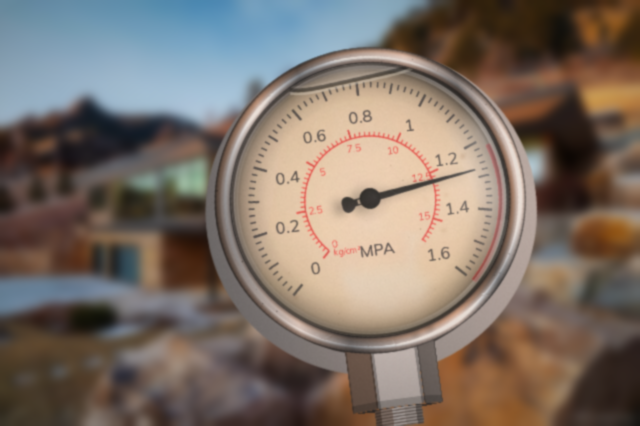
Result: 1.28
